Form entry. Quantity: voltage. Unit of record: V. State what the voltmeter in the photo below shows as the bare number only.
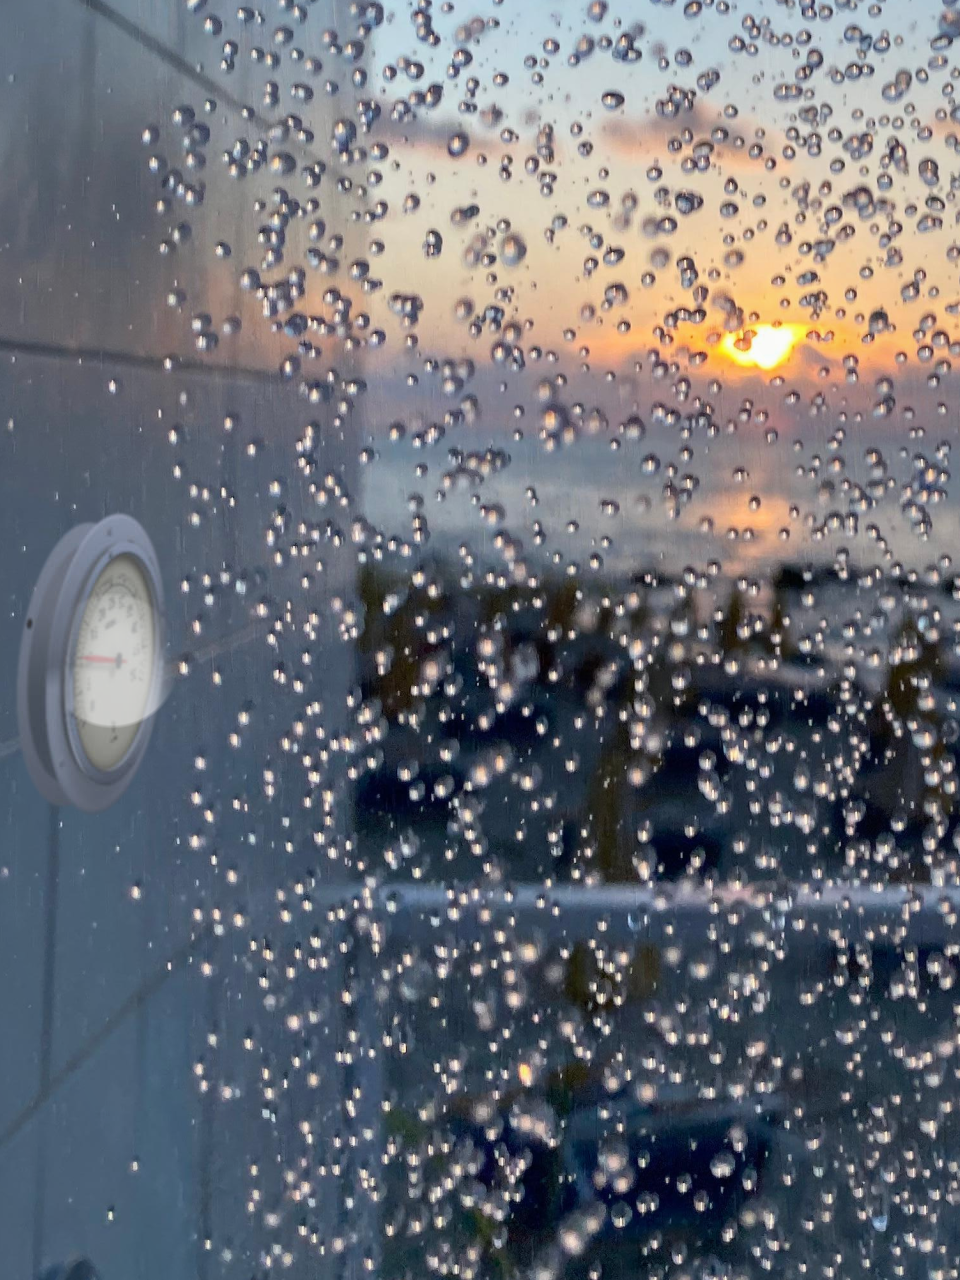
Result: 10
